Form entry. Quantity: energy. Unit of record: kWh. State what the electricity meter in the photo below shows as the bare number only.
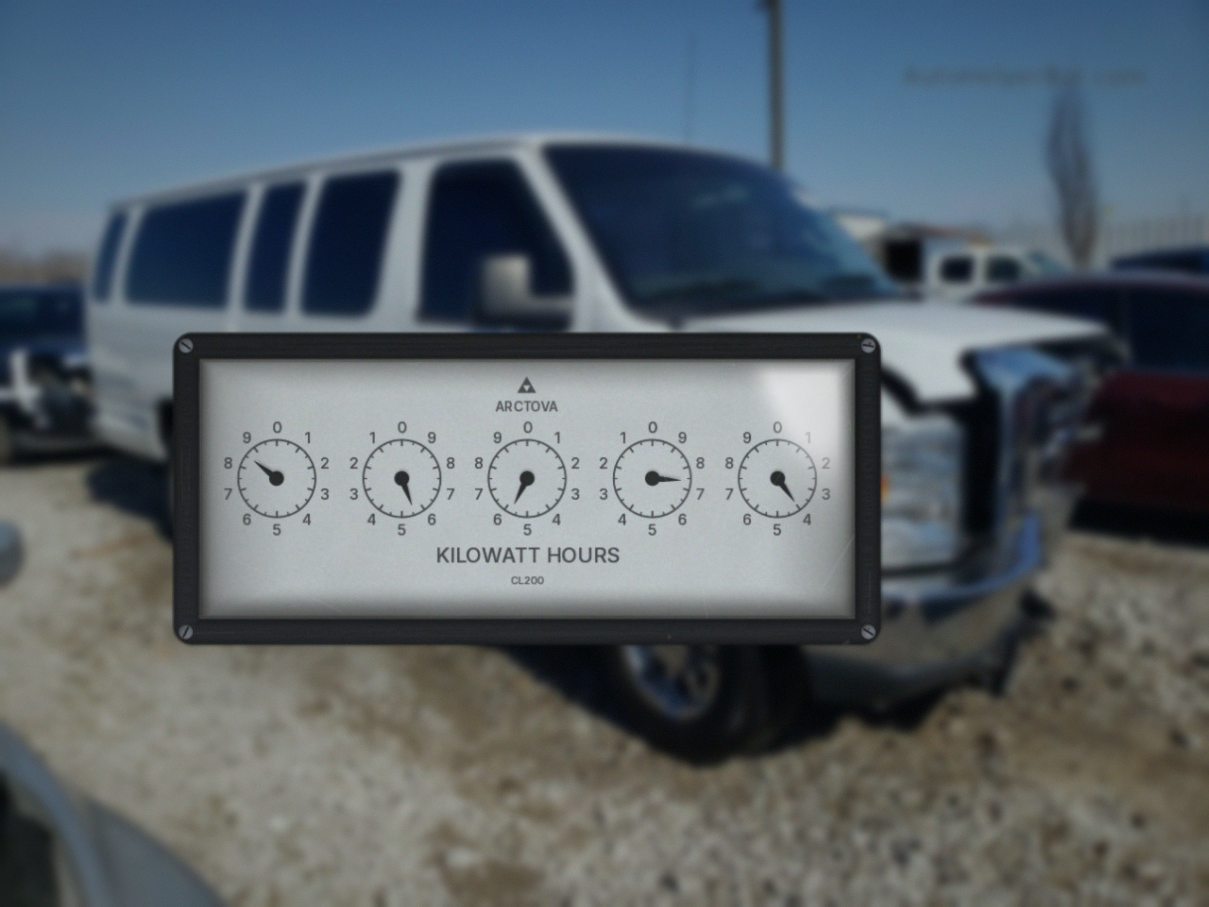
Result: 85574
